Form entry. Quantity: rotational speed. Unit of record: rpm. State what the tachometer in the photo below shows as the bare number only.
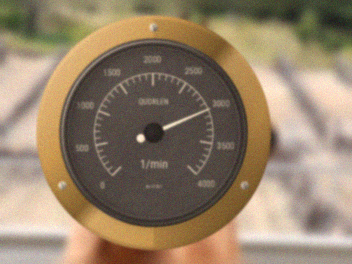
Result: 3000
